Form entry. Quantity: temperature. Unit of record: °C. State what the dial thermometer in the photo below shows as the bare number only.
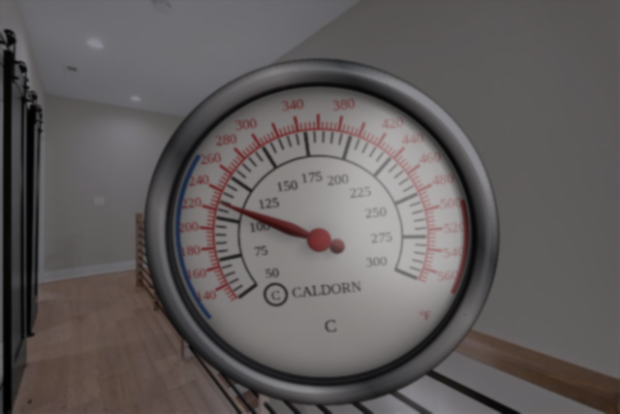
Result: 110
